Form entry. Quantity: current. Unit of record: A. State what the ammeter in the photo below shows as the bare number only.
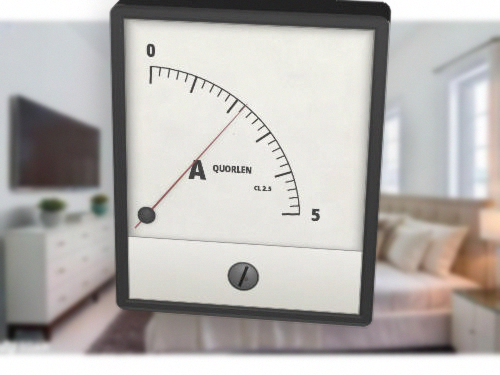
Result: 2.2
